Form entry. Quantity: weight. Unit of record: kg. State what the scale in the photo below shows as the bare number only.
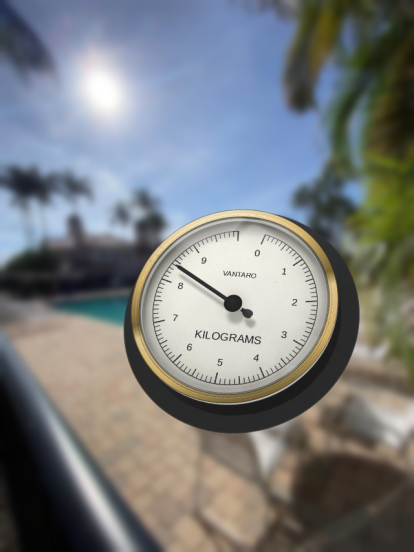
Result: 8.4
